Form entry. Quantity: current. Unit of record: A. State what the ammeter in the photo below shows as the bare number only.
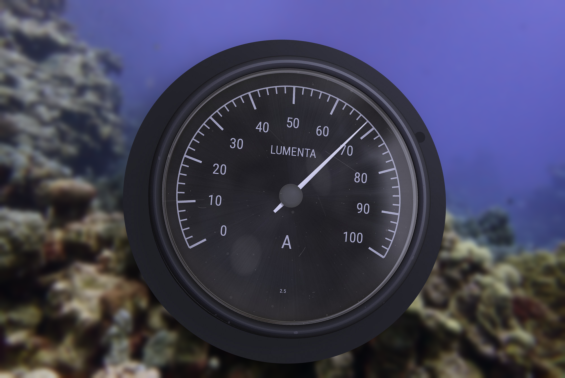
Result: 68
